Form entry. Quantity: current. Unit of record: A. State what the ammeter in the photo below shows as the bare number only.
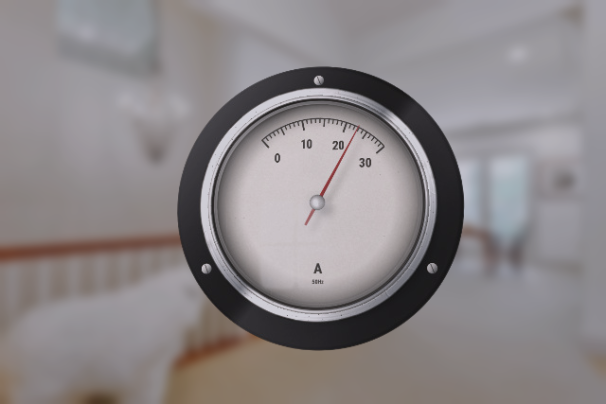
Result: 23
